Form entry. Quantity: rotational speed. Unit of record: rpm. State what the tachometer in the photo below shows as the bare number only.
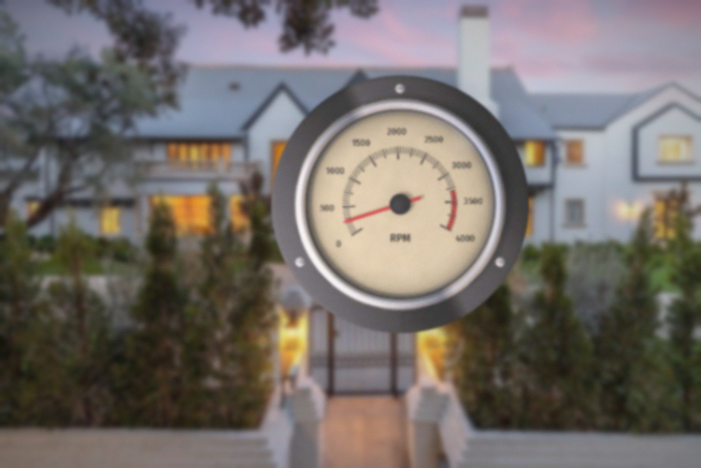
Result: 250
